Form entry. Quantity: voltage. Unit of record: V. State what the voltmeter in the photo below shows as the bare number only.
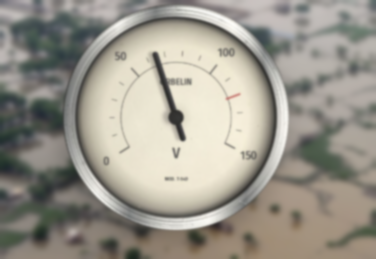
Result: 65
